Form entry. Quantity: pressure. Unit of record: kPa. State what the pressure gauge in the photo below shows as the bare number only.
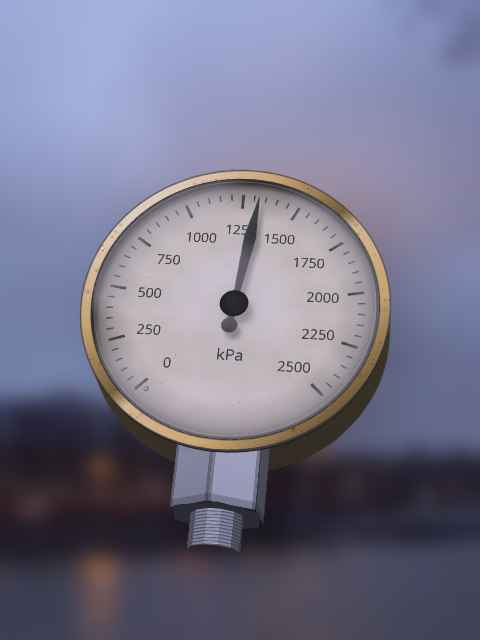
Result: 1325
